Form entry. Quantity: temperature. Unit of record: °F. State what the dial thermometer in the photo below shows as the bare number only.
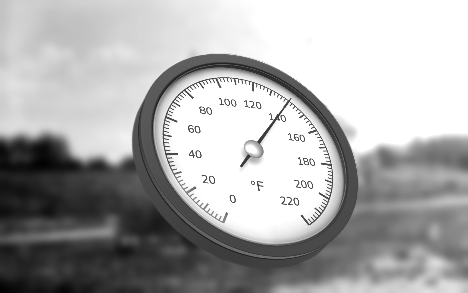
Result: 140
